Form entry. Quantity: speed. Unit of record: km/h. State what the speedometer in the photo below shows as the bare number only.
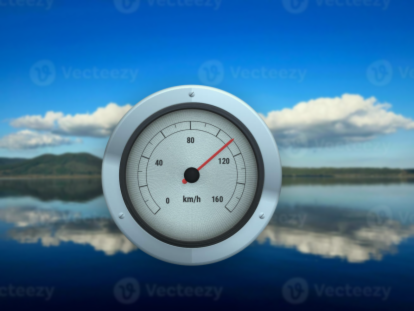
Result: 110
